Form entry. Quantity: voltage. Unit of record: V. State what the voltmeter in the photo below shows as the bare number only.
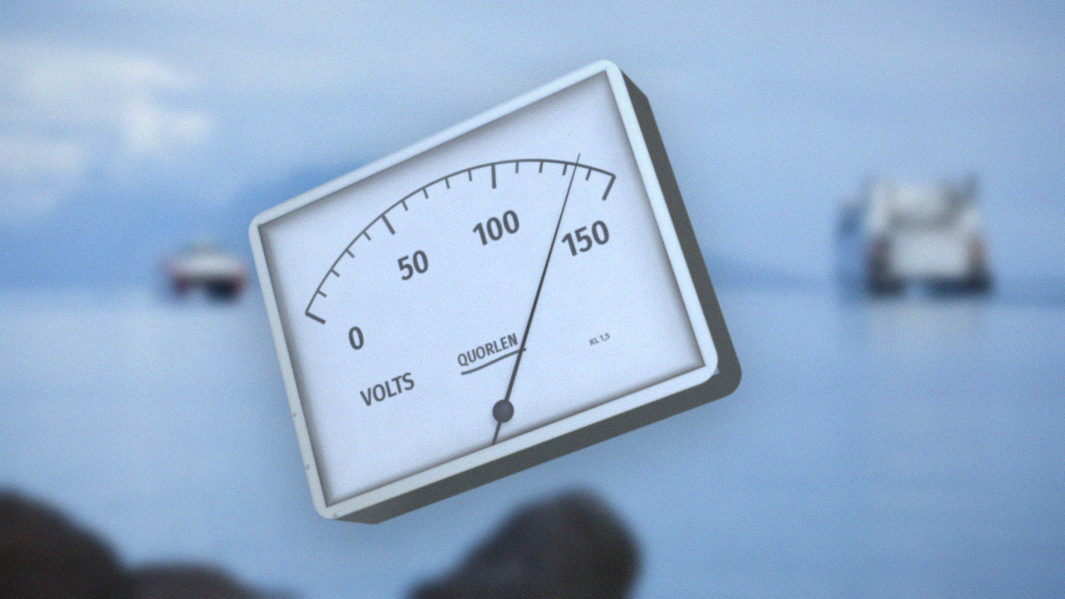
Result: 135
